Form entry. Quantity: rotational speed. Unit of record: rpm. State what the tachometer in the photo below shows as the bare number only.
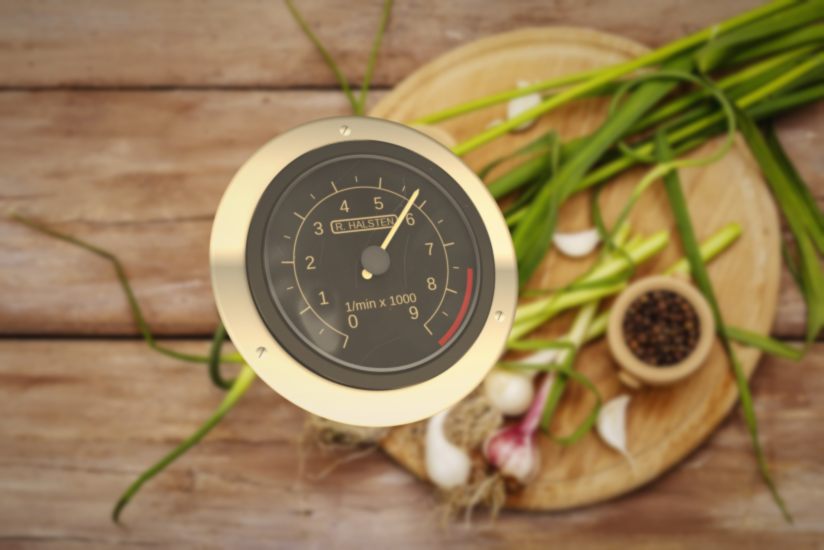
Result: 5750
